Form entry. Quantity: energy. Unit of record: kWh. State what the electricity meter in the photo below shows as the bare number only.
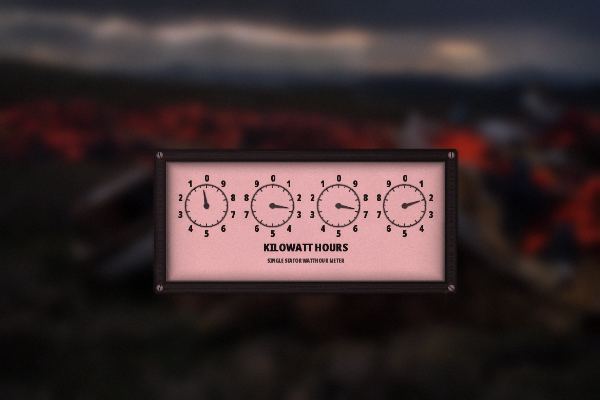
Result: 272
